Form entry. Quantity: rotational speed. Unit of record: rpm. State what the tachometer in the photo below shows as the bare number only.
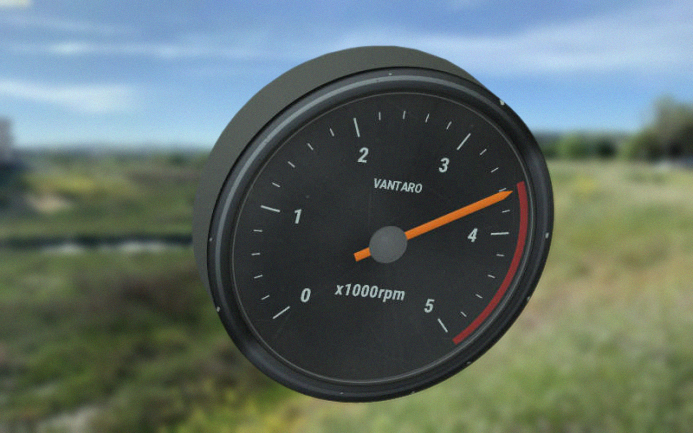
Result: 3600
